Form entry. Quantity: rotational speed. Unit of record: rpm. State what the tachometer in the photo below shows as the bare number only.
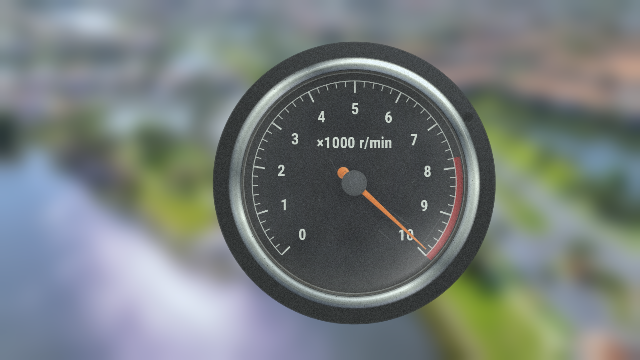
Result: 9900
